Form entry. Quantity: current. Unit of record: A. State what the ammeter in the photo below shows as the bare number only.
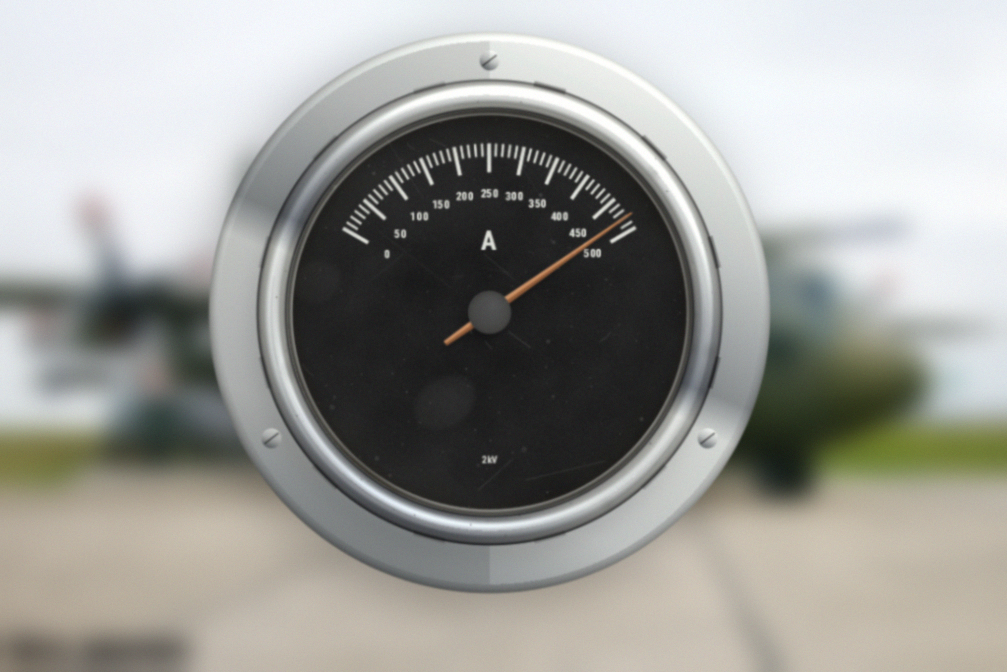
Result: 480
